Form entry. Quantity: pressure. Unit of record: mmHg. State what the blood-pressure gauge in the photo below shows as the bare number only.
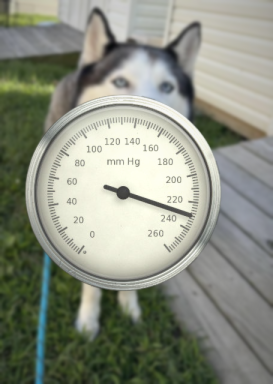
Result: 230
